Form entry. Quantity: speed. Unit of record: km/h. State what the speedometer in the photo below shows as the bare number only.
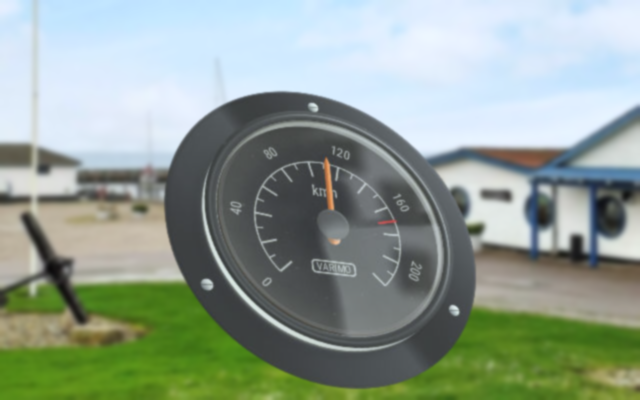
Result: 110
